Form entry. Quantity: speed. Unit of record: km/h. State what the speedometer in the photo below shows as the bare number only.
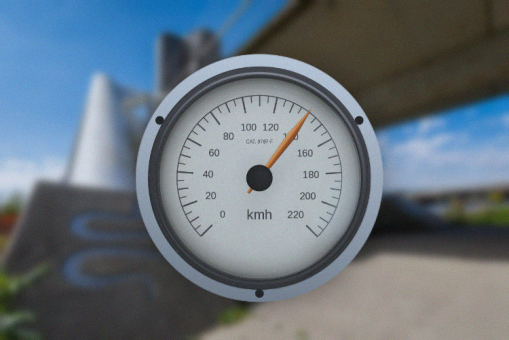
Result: 140
